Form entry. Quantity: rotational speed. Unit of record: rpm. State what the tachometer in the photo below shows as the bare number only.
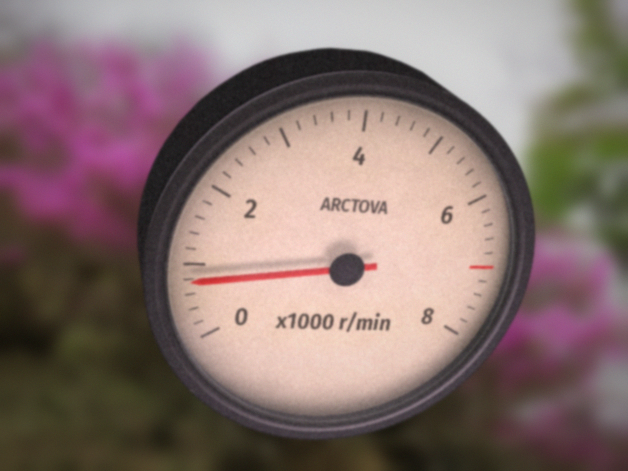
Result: 800
